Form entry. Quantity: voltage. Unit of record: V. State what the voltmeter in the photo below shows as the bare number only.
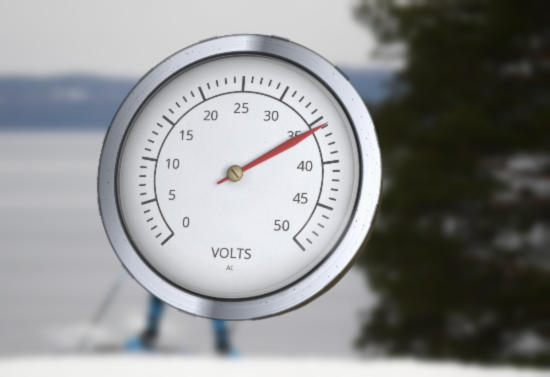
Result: 36
